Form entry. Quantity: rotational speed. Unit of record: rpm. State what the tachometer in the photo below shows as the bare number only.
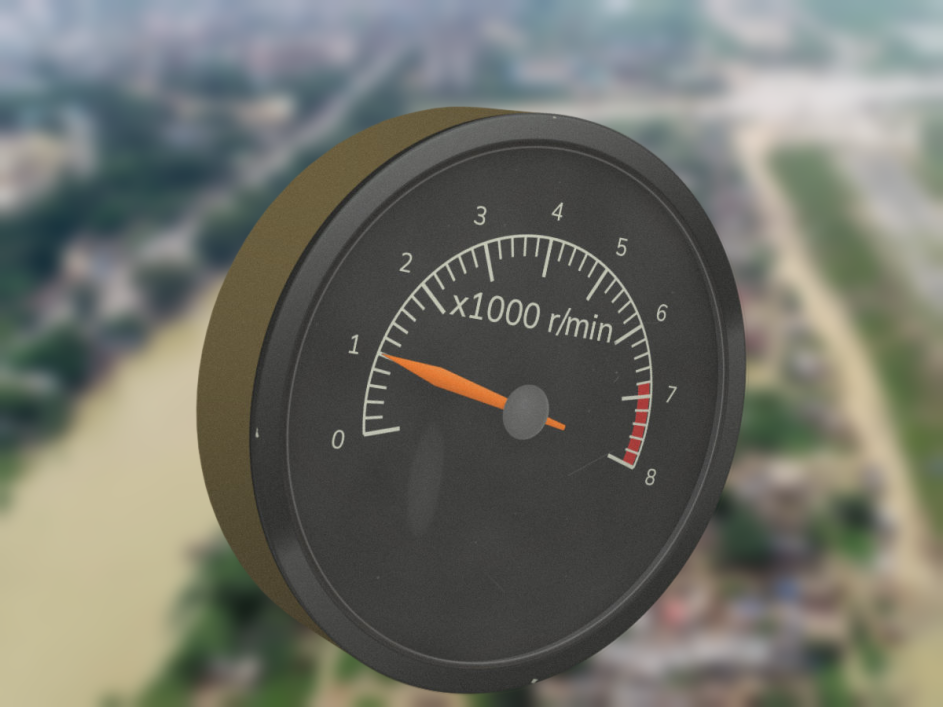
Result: 1000
